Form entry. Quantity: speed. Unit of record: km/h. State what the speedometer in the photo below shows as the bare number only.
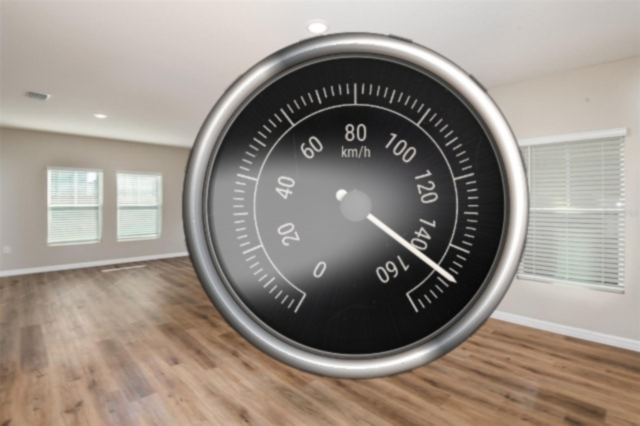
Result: 148
